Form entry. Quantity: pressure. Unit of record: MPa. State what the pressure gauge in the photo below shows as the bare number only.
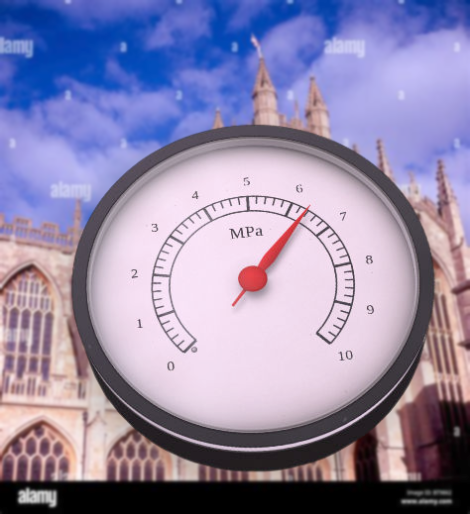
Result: 6.4
